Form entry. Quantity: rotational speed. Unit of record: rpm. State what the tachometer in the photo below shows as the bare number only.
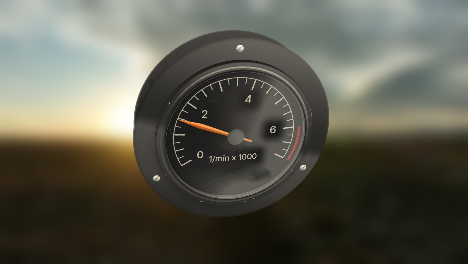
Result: 1500
